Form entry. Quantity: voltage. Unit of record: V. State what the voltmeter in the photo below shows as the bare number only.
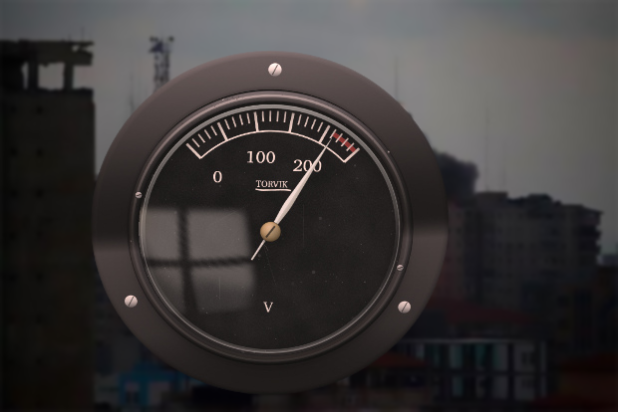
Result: 210
